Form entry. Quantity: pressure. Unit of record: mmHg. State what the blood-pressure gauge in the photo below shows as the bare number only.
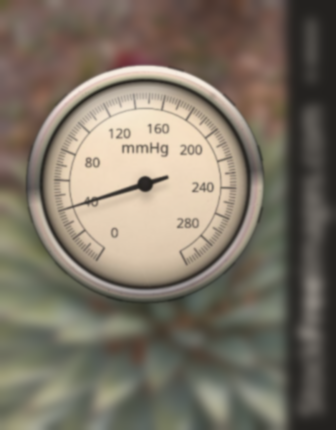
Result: 40
